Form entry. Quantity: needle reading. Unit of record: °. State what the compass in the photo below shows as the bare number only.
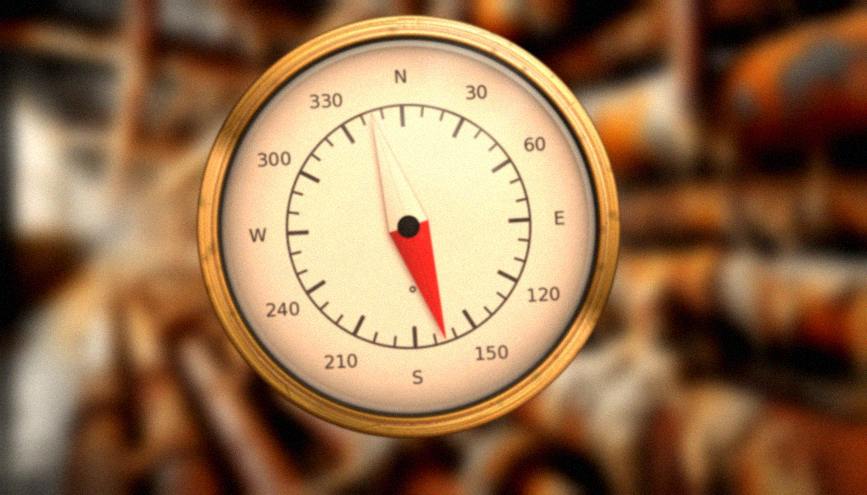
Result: 165
